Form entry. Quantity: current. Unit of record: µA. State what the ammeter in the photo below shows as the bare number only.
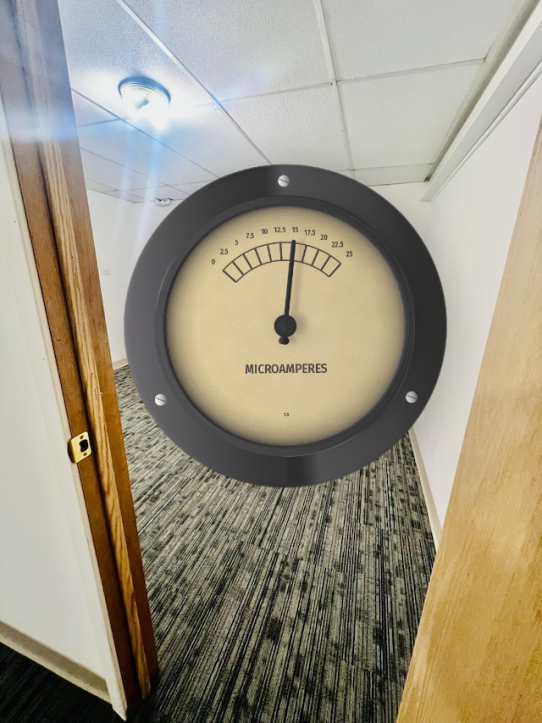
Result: 15
